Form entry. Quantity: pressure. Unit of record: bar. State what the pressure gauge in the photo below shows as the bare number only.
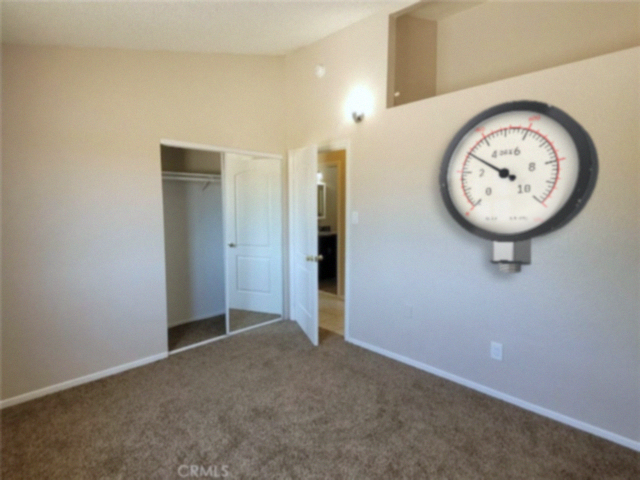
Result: 3
